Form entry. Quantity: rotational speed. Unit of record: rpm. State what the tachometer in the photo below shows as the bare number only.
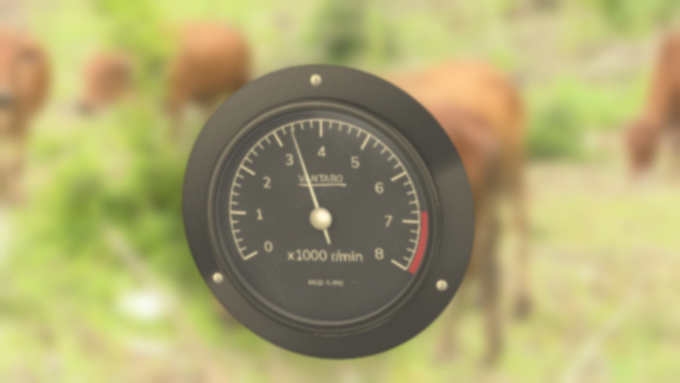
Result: 3400
